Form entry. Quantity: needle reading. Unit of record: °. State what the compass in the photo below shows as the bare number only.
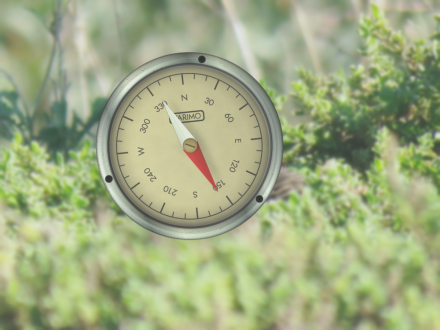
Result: 155
